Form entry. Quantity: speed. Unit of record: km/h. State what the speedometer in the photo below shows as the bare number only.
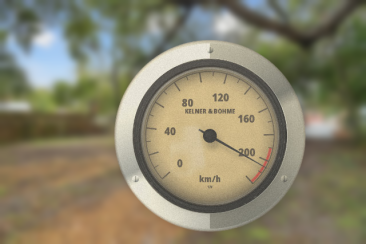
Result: 205
